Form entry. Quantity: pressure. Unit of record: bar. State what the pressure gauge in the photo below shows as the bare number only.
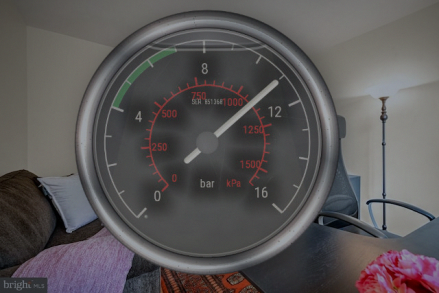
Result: 11
